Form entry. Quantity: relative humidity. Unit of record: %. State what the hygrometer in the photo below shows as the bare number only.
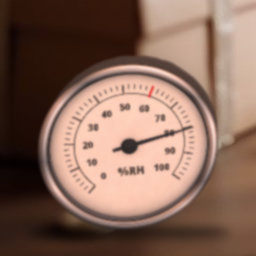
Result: 80
